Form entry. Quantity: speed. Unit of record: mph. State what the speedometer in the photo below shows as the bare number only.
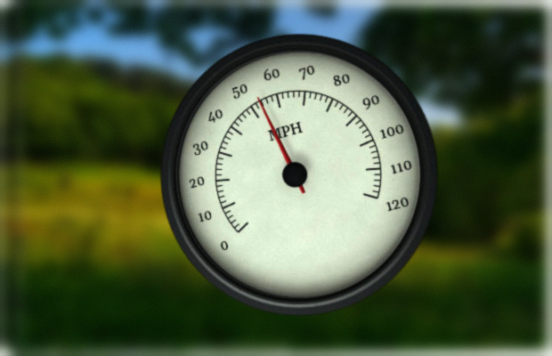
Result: 54
